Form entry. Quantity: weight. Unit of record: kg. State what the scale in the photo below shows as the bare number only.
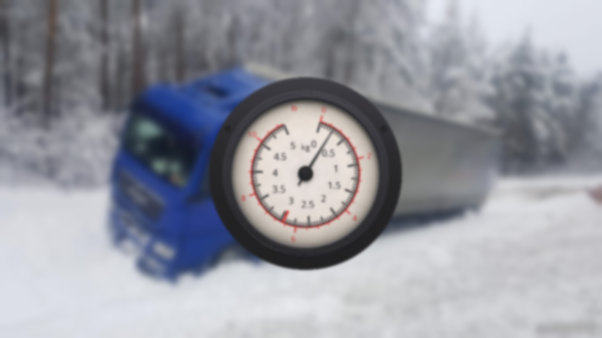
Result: 0.25
